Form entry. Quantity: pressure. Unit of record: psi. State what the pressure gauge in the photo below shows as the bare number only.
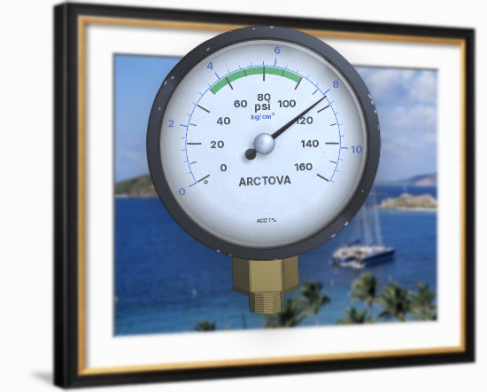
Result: 115
